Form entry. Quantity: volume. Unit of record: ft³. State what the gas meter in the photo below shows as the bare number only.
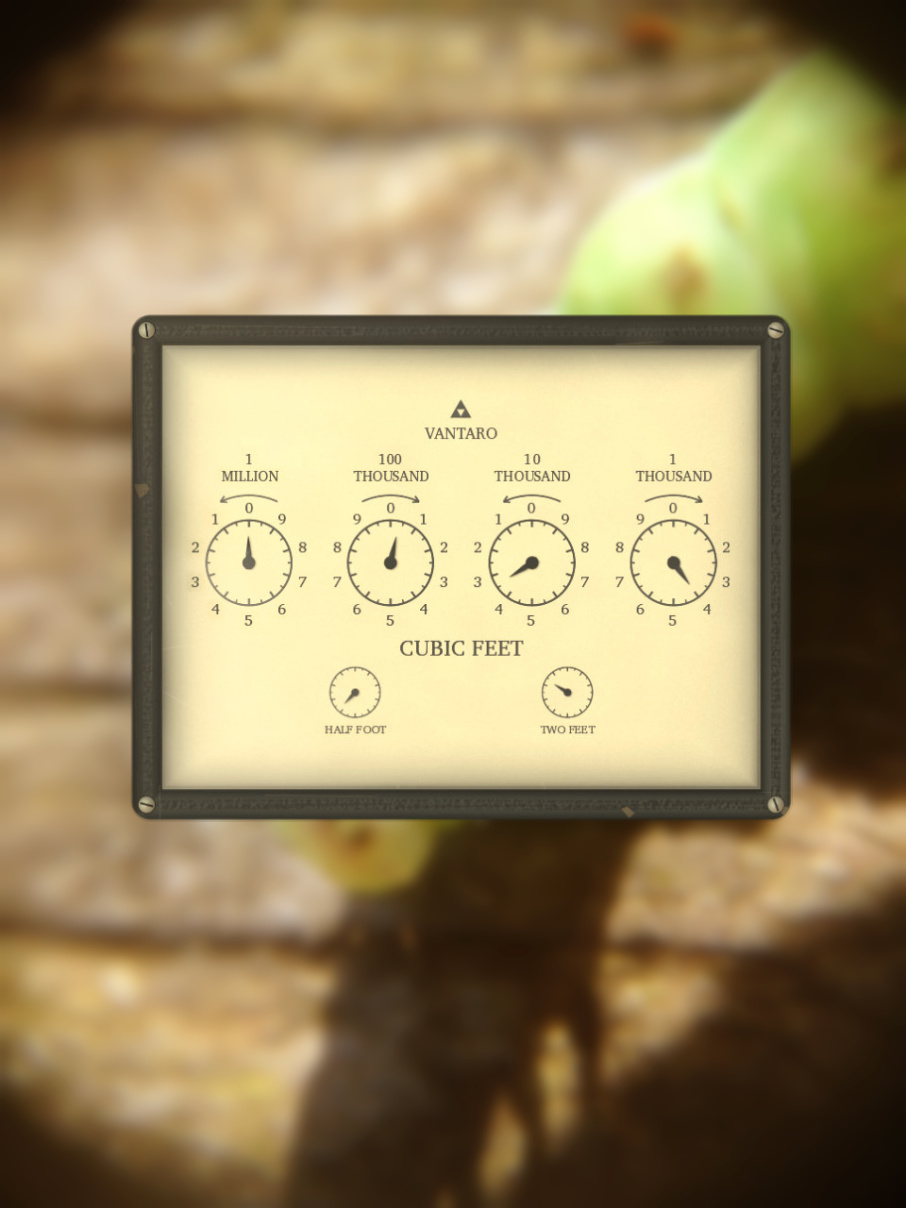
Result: 3400
